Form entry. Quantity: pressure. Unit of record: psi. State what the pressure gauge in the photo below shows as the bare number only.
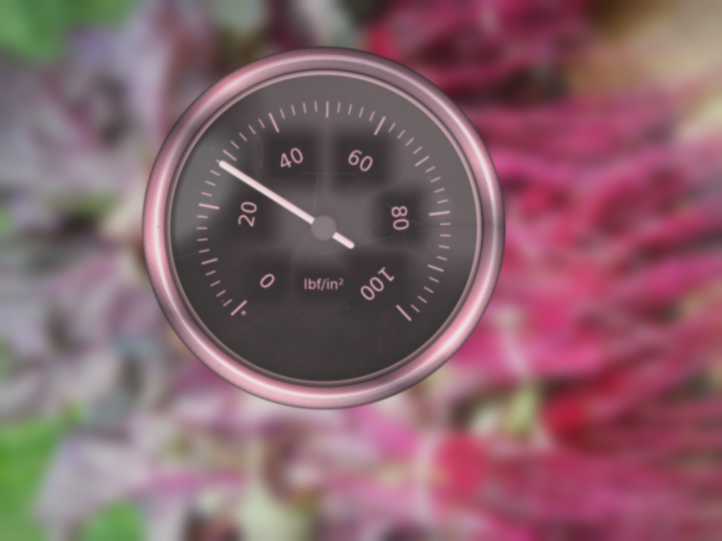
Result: 28
